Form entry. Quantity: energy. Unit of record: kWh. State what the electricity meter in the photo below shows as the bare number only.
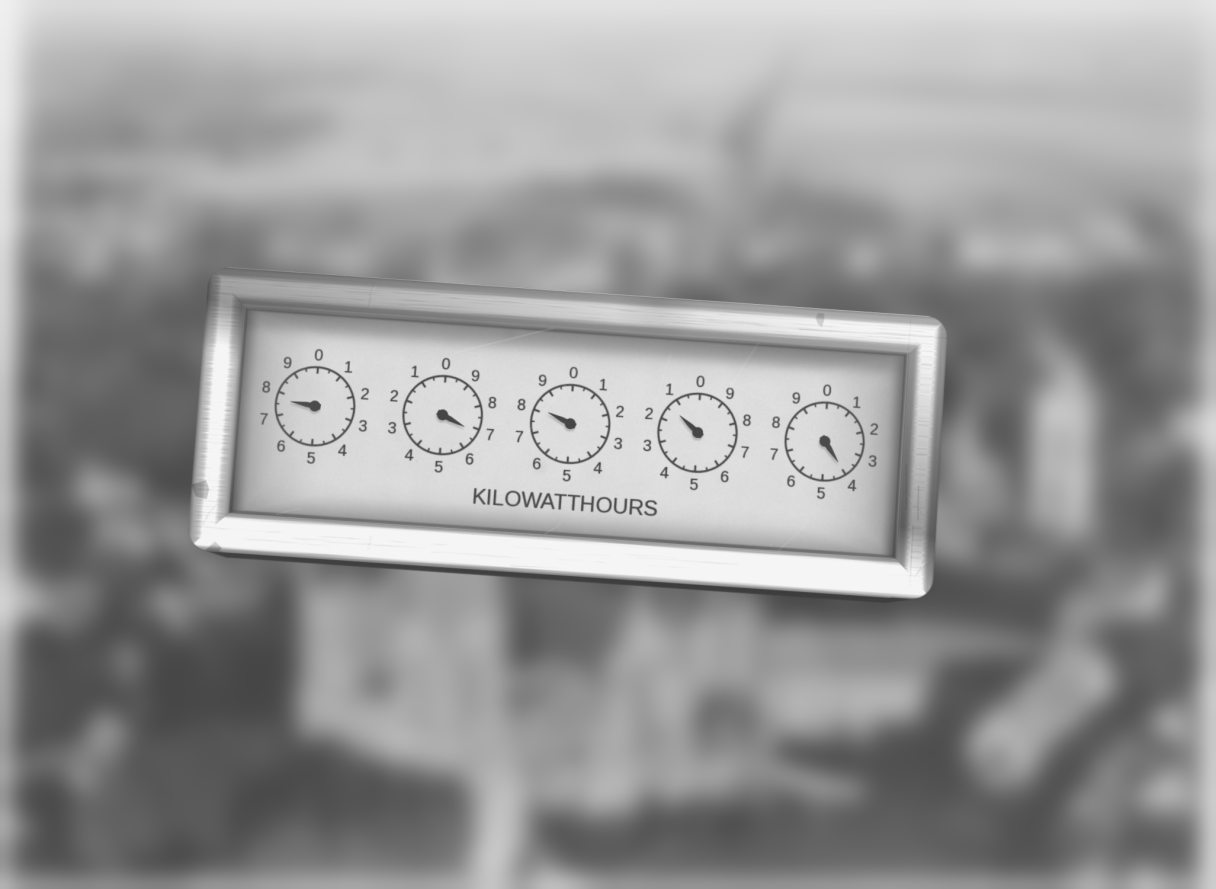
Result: 76814
